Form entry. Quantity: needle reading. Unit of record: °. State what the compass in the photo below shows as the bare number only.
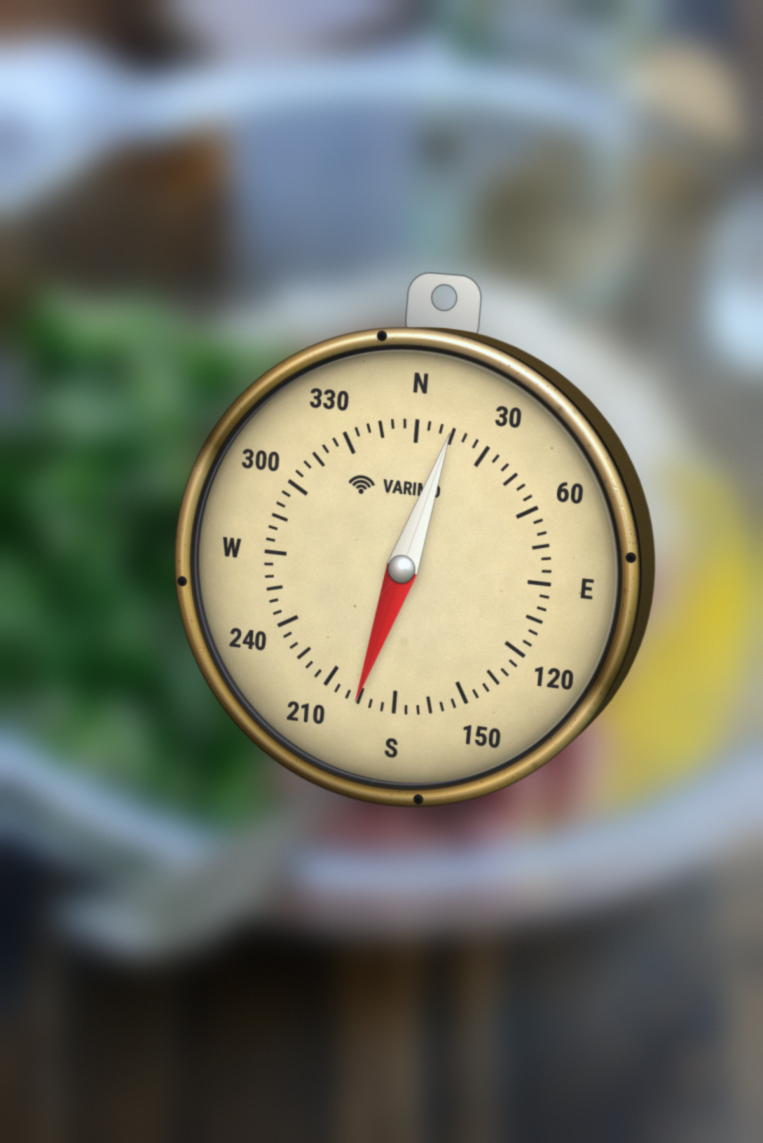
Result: 195
